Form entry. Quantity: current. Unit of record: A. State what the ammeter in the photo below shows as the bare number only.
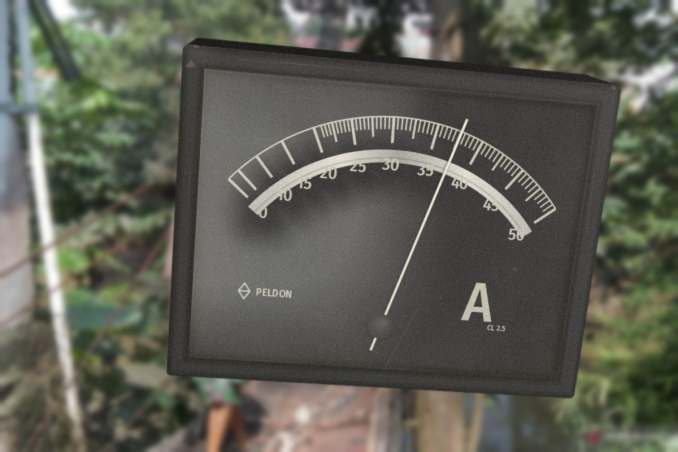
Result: 37.5
